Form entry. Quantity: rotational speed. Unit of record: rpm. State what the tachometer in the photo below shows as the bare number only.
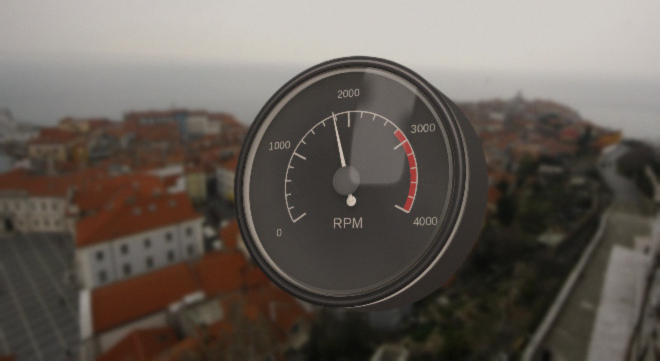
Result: 1800
